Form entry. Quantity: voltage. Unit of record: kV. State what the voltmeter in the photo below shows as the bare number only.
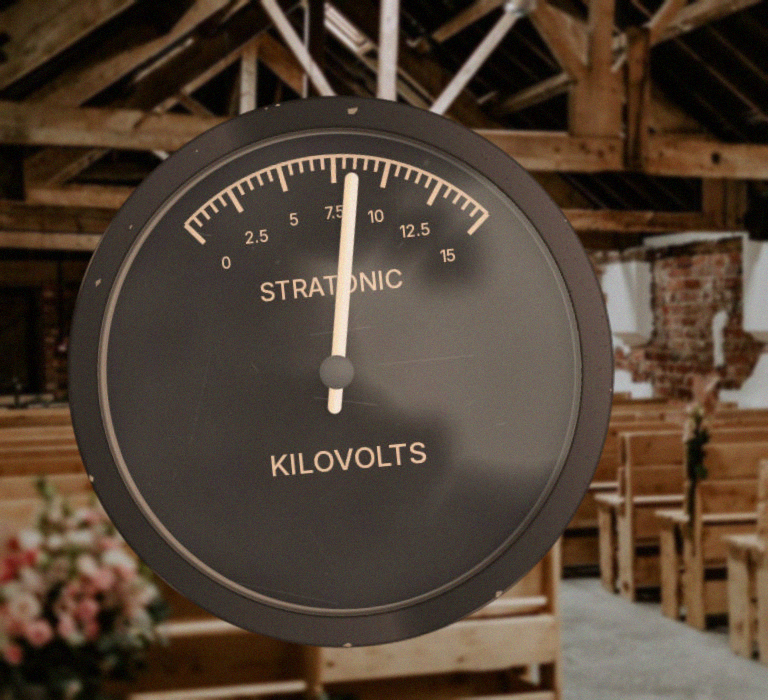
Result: 8.5
